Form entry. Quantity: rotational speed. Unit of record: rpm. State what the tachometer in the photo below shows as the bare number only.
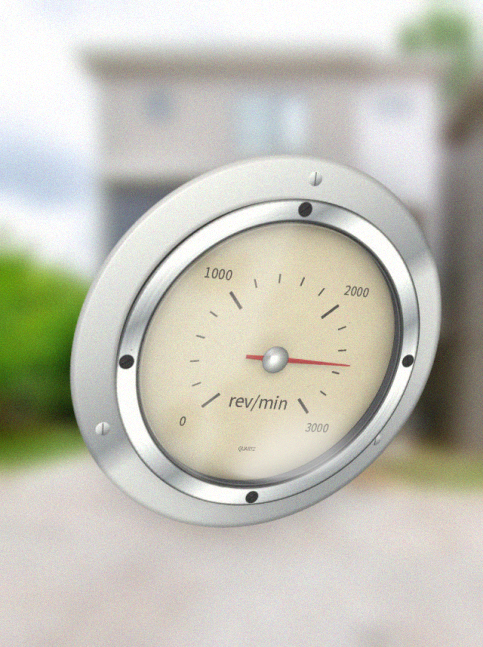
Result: 2500
